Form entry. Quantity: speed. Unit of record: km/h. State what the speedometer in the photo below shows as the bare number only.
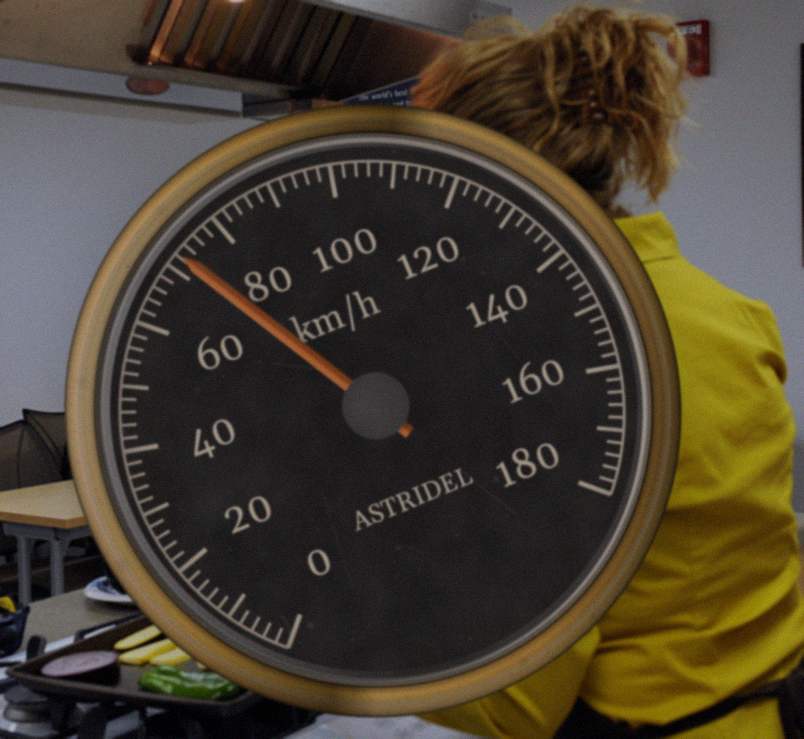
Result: 72
